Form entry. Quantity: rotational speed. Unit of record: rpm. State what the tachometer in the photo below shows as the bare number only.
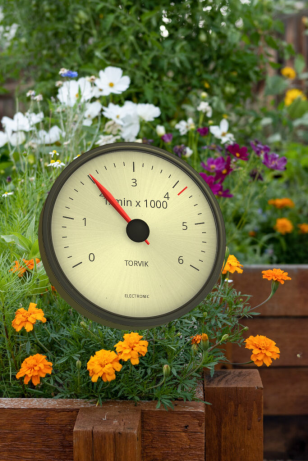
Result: 2000
